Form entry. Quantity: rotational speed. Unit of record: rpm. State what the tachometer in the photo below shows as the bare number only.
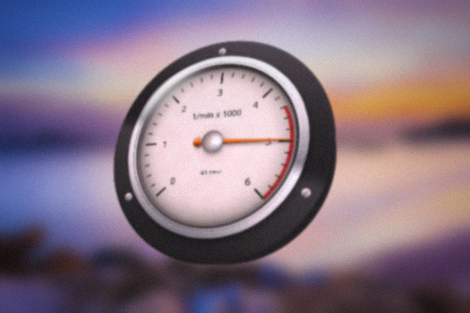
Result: 5000
